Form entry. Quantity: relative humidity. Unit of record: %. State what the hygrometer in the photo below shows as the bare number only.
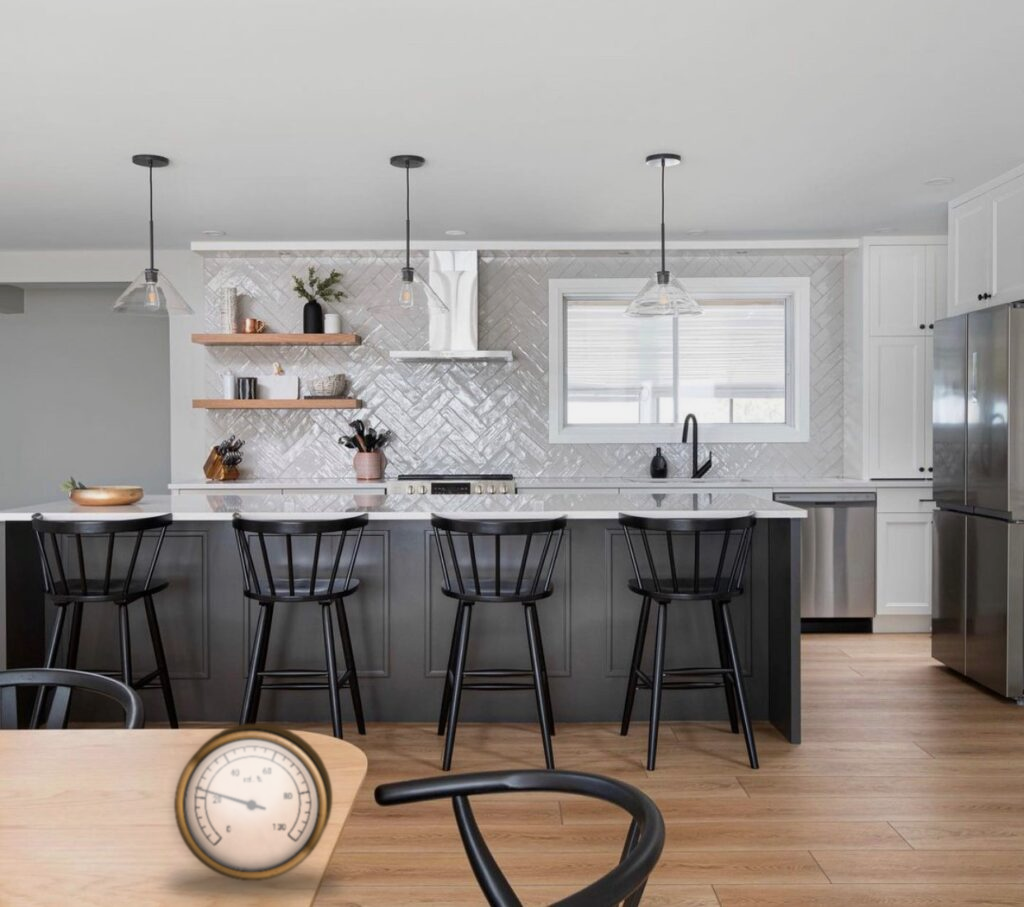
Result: 24
